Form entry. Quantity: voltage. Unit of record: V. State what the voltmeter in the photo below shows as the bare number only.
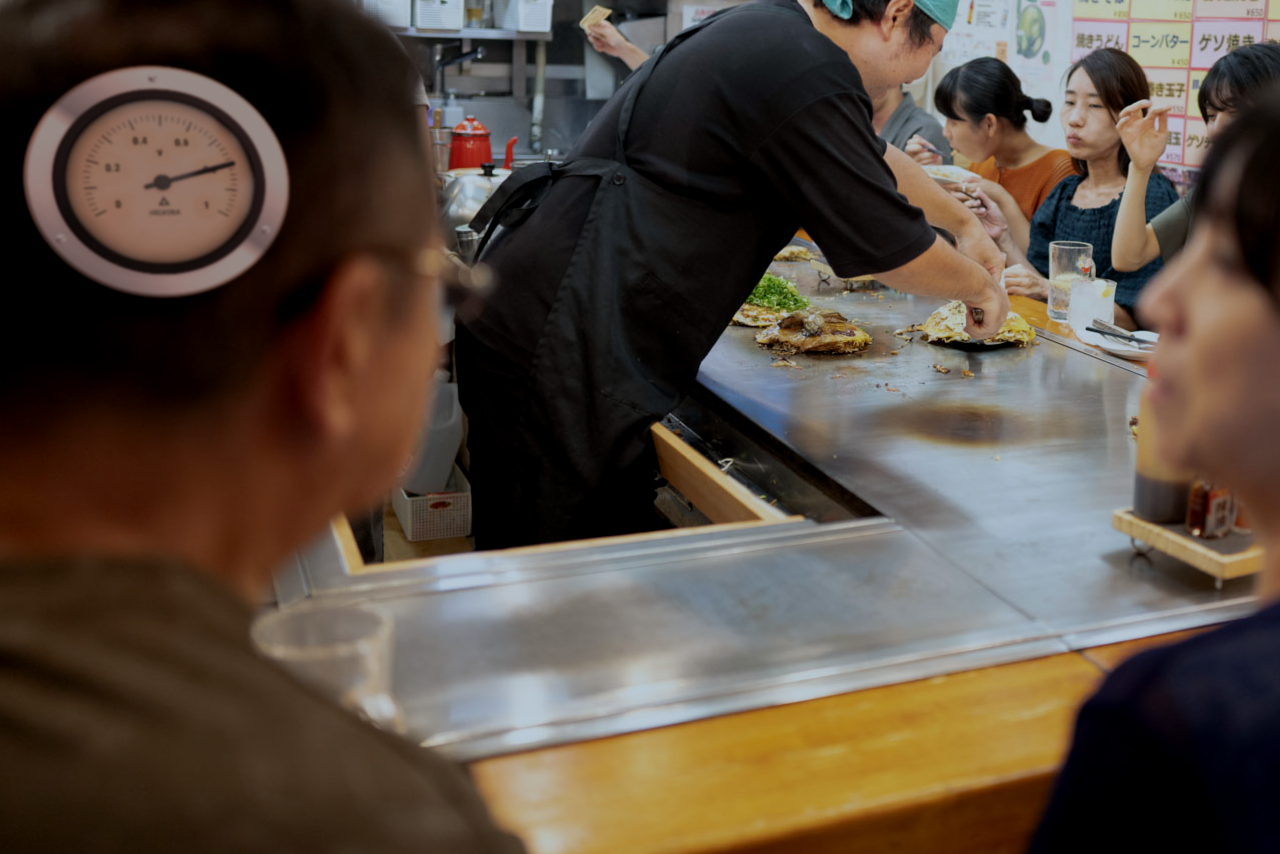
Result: 0.8
